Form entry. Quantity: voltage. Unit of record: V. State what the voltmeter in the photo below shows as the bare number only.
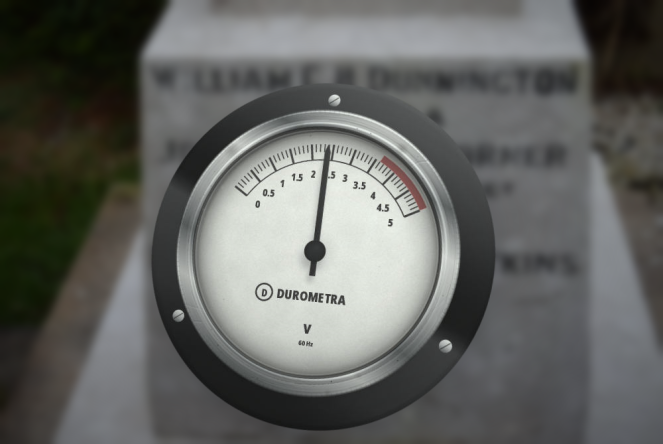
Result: 2.4
